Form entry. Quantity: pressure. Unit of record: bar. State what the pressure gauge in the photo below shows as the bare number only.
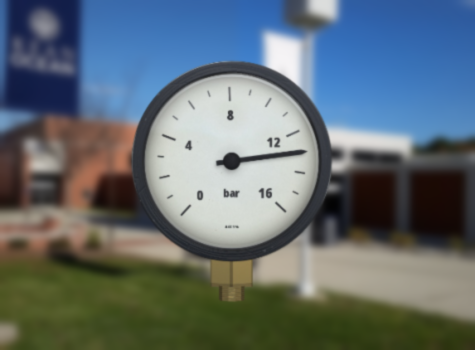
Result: 13
